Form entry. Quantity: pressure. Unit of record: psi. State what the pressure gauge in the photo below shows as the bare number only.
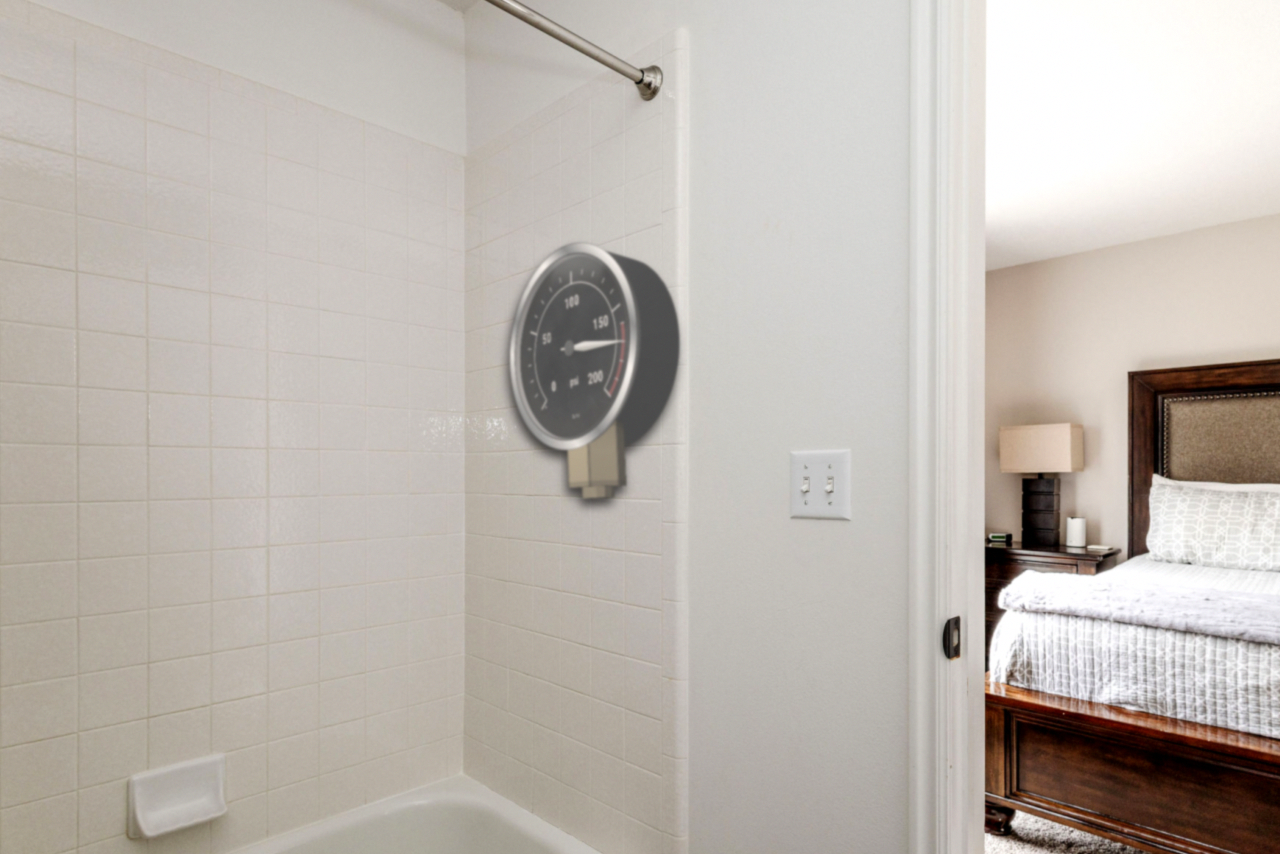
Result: 170
